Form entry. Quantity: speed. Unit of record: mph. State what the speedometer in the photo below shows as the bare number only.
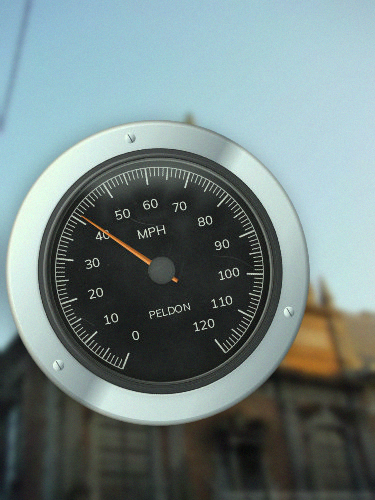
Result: 41
